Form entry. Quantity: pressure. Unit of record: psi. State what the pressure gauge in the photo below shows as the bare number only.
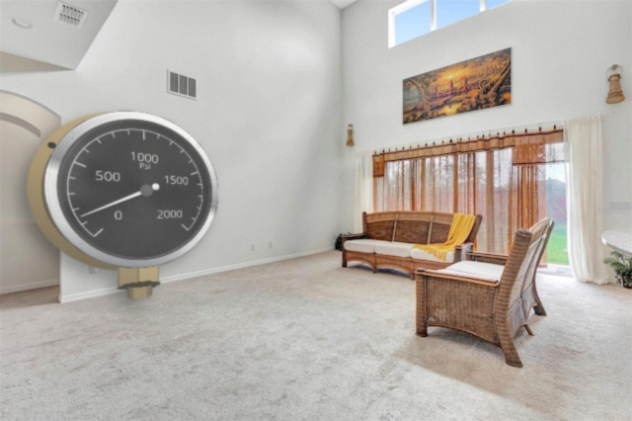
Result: 150
